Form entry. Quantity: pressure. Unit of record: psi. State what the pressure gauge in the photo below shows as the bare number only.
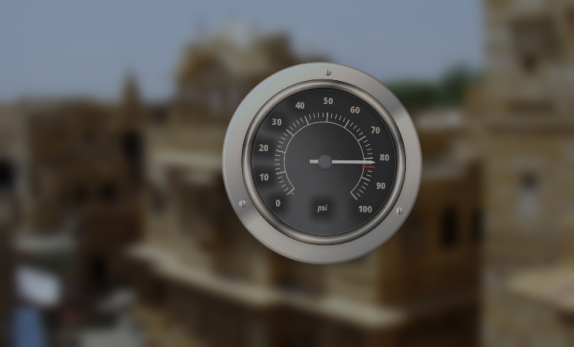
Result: 82
